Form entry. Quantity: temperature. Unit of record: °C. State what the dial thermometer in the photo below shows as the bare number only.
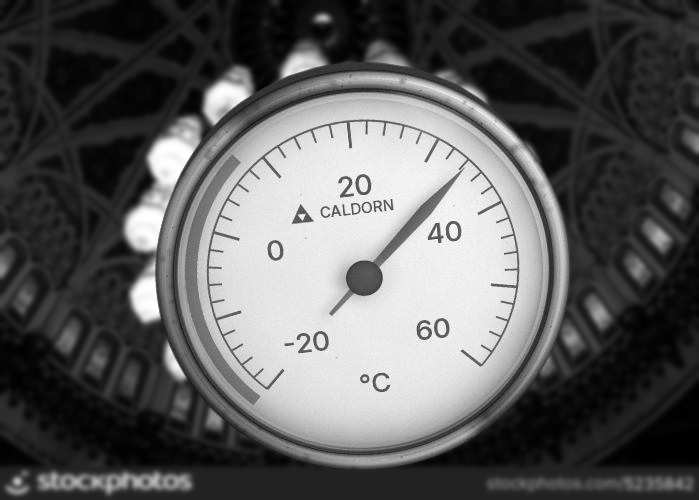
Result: 34
